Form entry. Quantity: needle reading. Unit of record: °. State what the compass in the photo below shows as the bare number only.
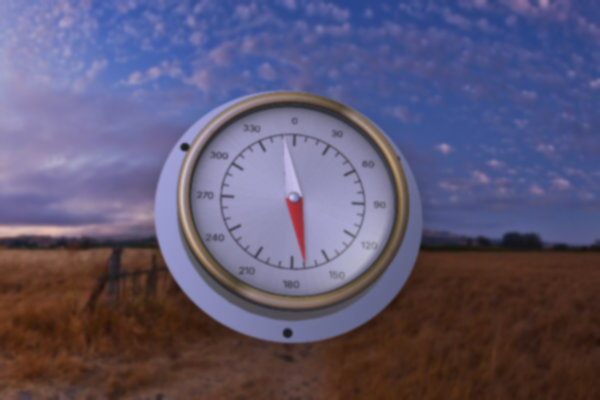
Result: 170
